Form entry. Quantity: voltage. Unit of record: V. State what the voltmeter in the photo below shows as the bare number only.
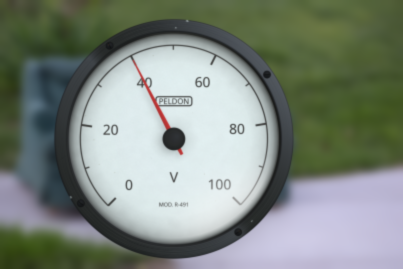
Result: 40
